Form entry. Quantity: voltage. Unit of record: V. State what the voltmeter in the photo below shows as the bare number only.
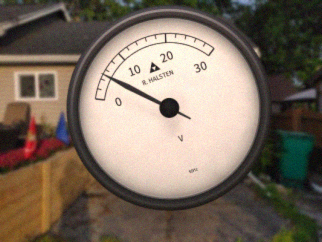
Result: 5
